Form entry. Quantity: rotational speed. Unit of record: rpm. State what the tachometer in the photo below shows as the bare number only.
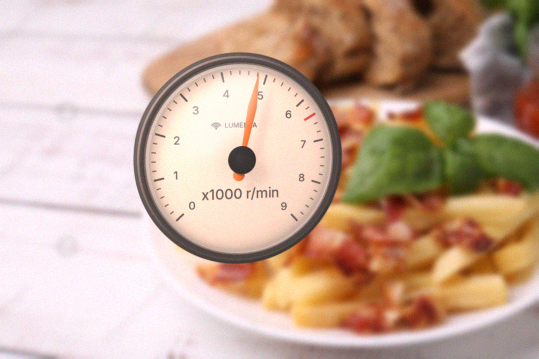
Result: 4800
